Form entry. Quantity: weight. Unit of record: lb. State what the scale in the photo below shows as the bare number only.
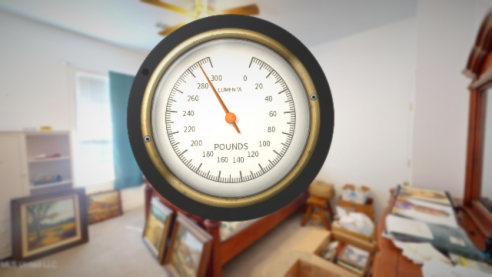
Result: 290
